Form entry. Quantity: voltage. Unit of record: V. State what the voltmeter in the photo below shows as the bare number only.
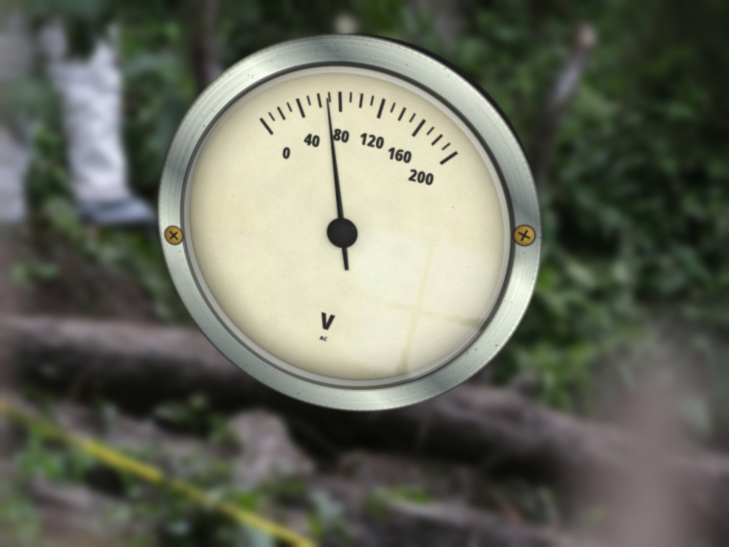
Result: 70
